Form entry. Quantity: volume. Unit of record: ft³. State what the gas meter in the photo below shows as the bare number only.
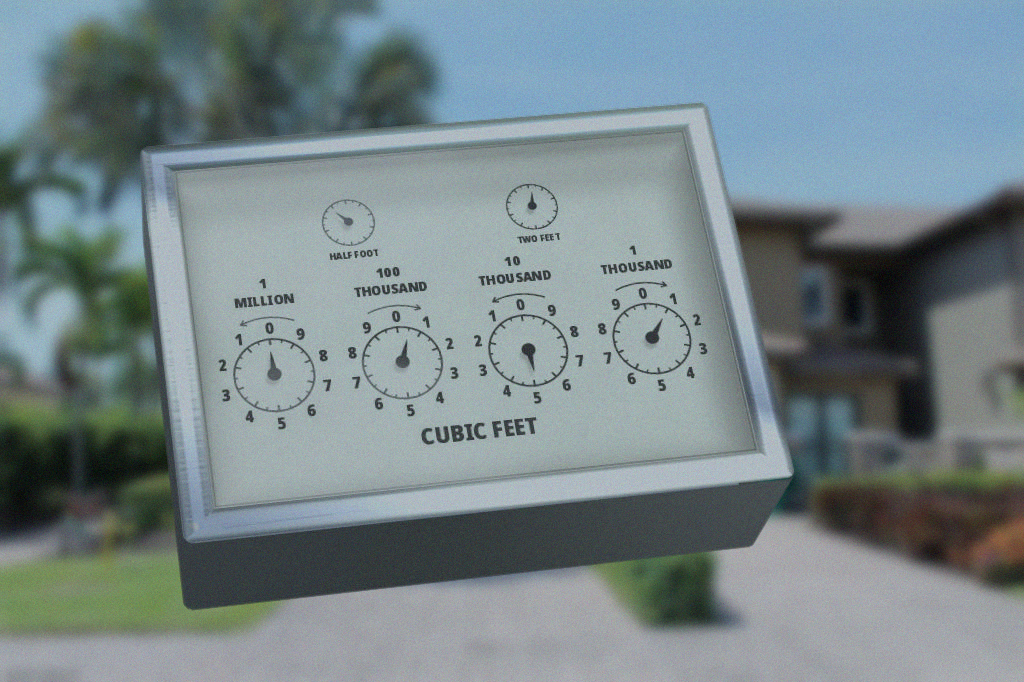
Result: 5100
